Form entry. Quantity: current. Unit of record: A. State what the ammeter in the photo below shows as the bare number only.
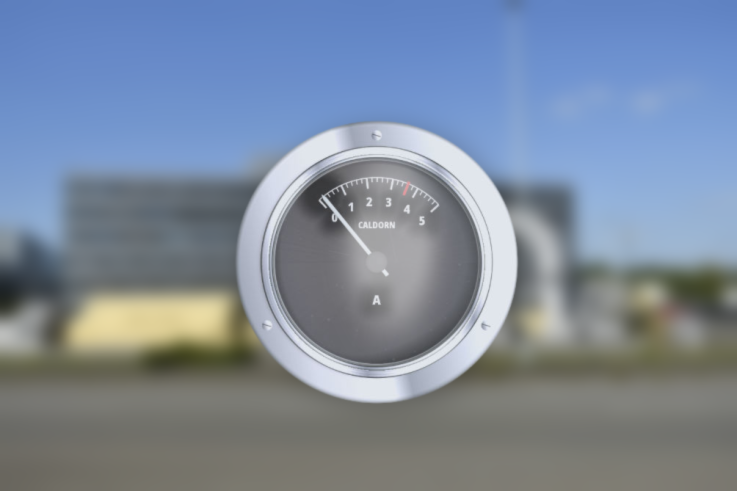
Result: 0.2
